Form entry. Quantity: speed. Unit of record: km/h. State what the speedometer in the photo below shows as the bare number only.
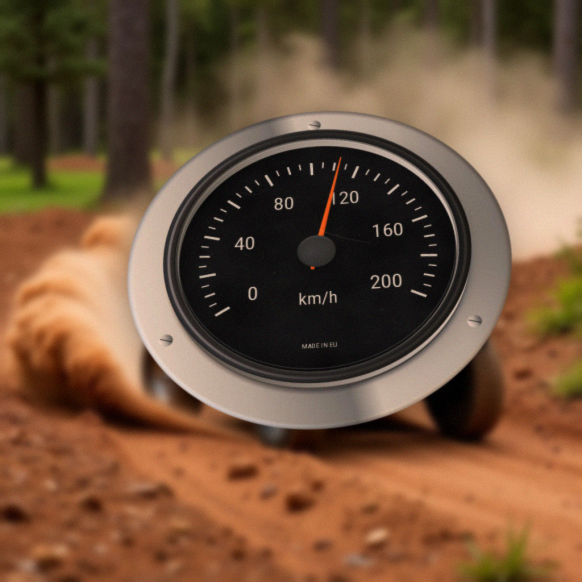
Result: 112.5
